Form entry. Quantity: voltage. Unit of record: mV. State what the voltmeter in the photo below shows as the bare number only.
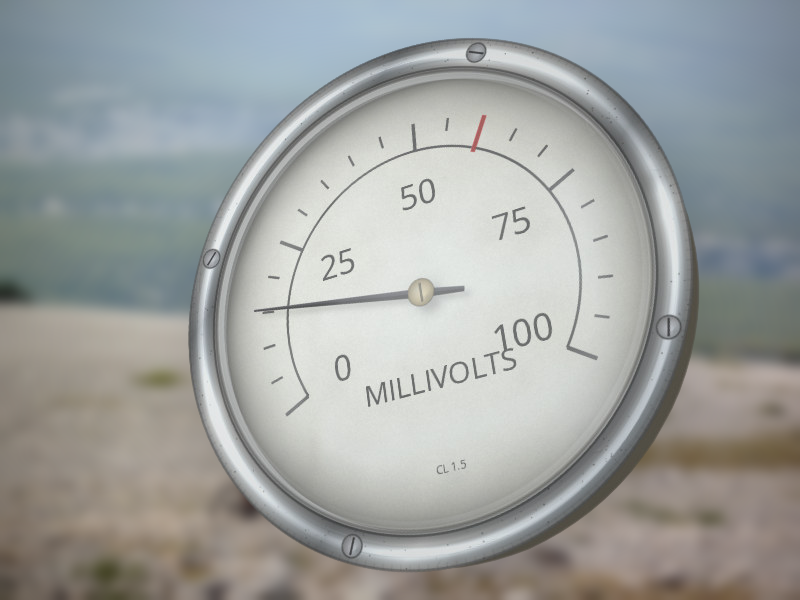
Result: 15
